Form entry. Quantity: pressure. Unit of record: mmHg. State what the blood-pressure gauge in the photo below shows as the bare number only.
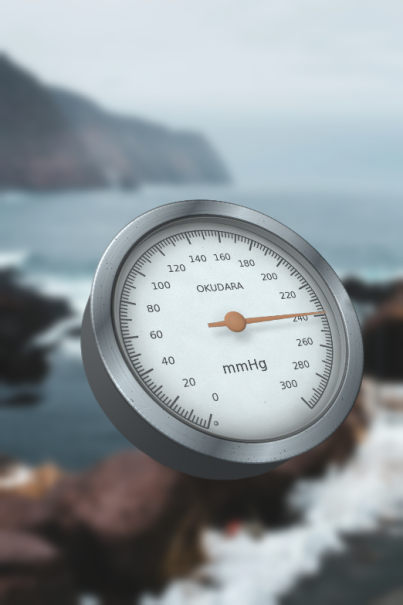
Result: 240
